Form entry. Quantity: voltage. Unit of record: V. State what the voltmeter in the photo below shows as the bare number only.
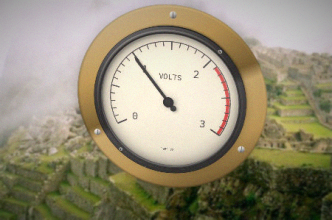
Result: 1
